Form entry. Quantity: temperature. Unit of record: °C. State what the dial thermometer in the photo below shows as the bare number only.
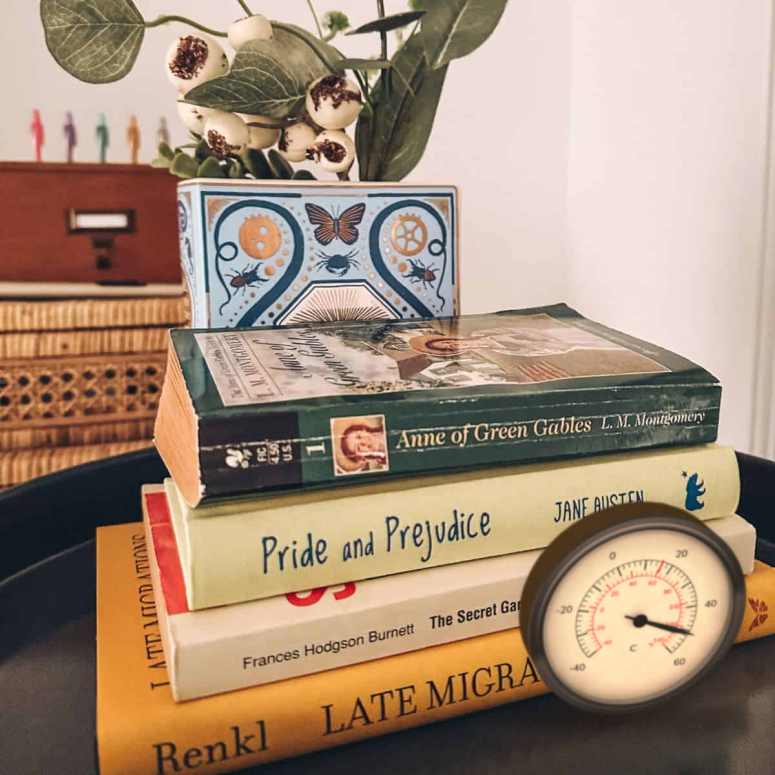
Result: 50
